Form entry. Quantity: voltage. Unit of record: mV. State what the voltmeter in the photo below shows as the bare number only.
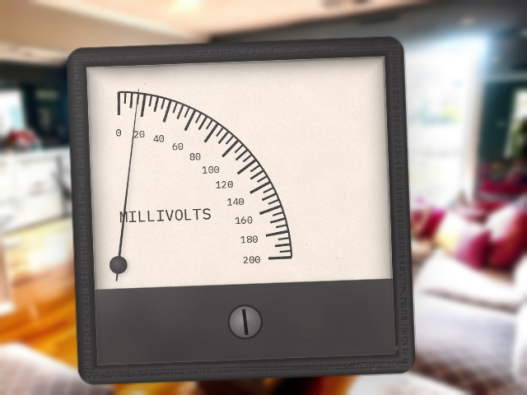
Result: 15
